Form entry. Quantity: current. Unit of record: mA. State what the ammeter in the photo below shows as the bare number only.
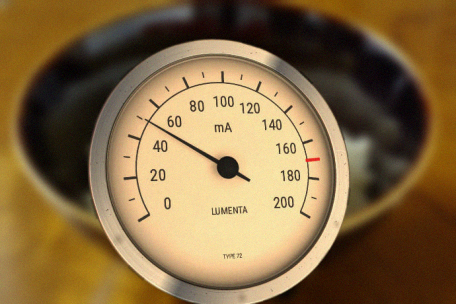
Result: 50
